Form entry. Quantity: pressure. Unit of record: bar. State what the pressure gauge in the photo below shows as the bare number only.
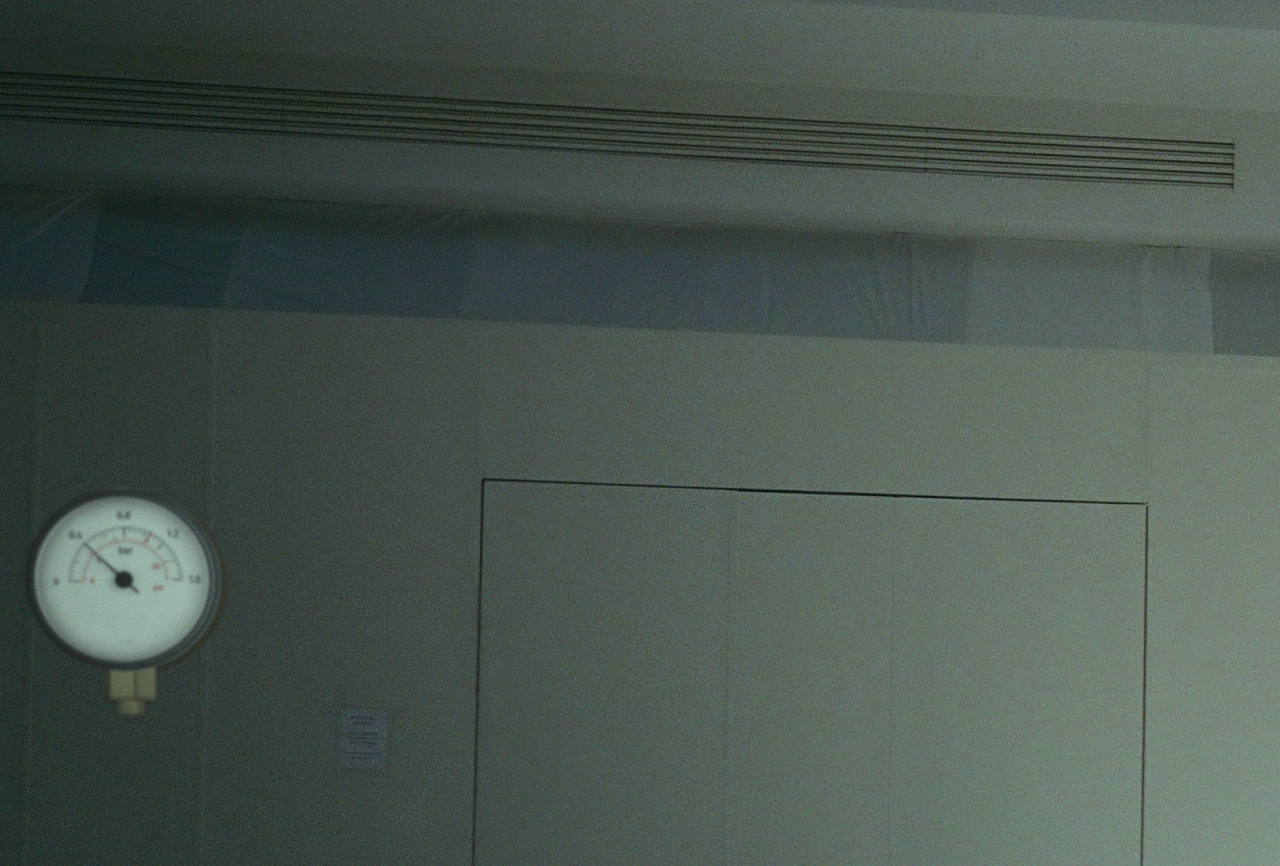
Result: 0.4
